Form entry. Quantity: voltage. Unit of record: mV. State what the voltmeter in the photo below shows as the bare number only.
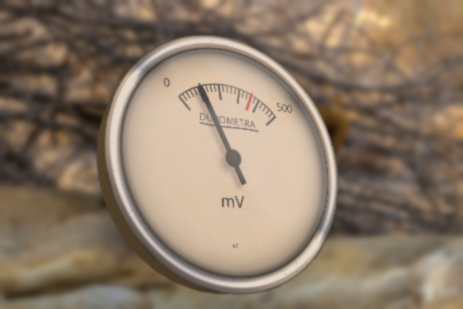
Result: 100
